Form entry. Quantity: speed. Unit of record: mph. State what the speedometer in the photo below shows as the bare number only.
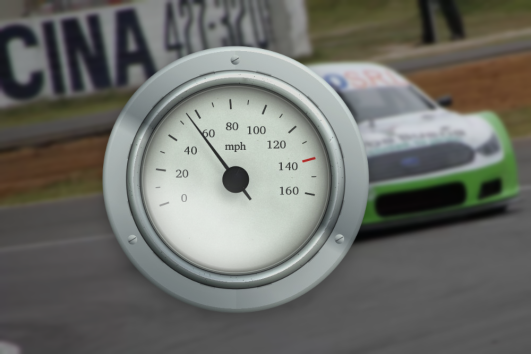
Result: 55
